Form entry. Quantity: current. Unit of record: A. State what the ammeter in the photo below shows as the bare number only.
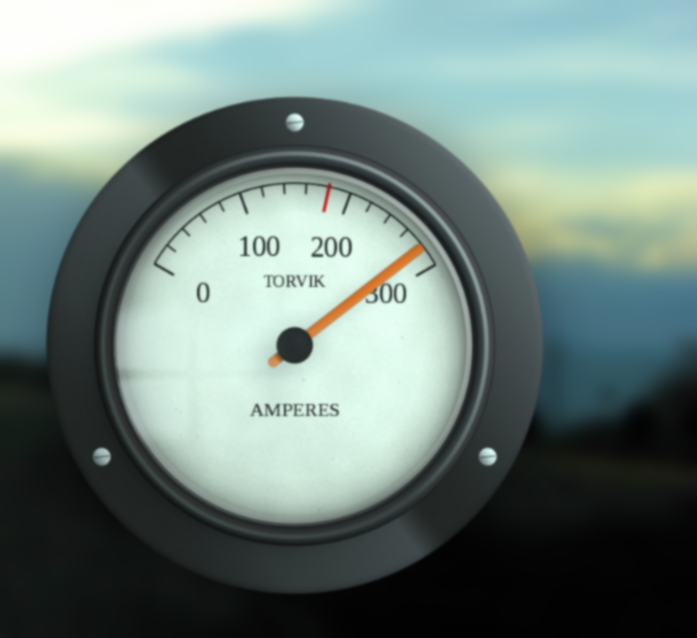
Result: 280
